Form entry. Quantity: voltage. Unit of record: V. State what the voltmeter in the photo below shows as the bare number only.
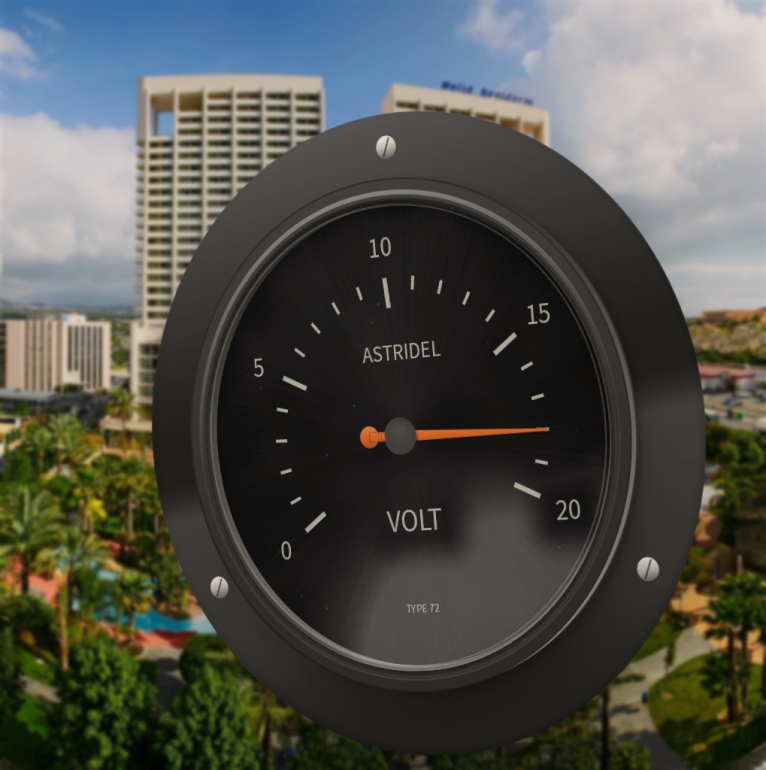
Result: 18
